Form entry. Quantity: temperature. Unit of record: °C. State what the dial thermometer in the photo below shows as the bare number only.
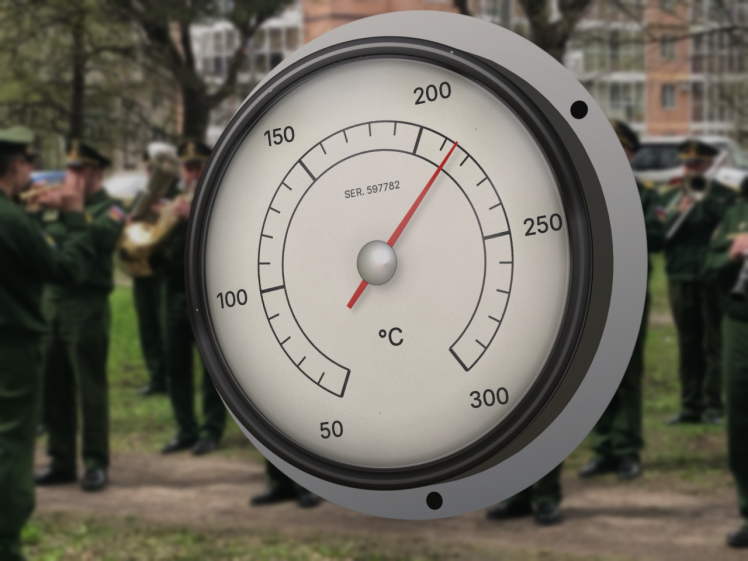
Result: 215
